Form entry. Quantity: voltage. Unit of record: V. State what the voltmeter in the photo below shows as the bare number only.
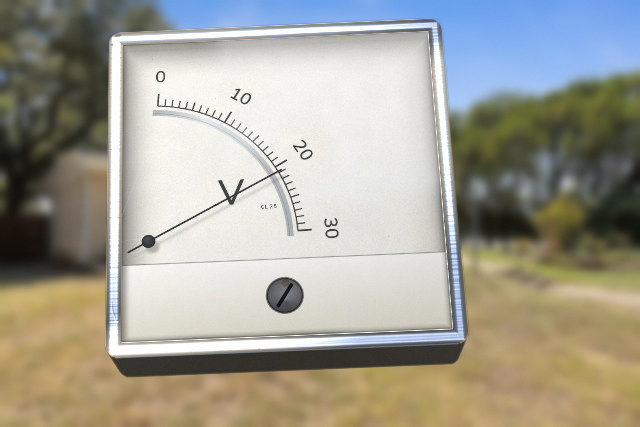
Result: 21
